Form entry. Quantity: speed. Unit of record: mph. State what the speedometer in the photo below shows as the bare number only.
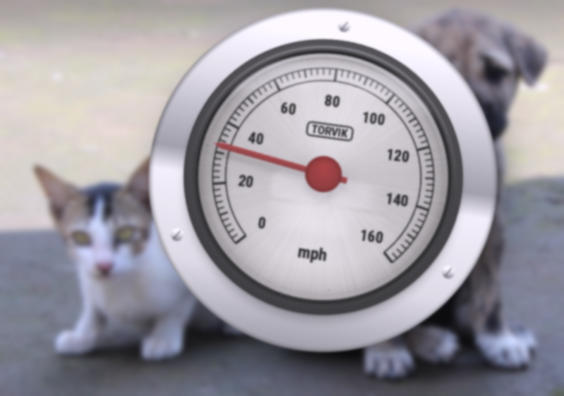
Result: 32
